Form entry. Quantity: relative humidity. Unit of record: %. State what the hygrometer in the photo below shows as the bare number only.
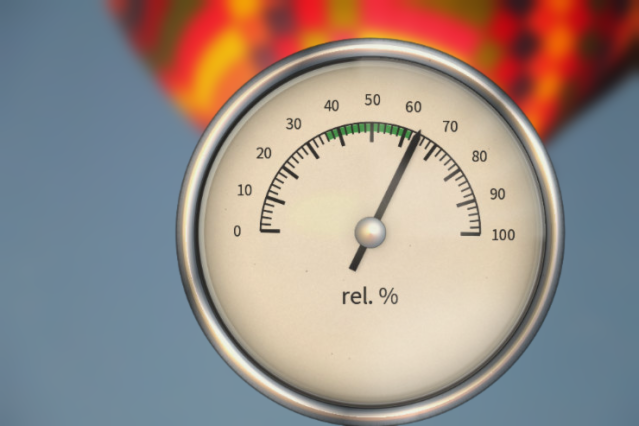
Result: 64
